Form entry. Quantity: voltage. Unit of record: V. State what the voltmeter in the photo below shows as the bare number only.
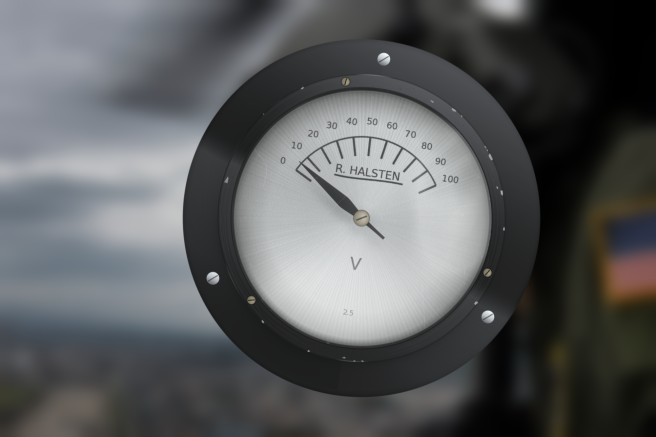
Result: 5
